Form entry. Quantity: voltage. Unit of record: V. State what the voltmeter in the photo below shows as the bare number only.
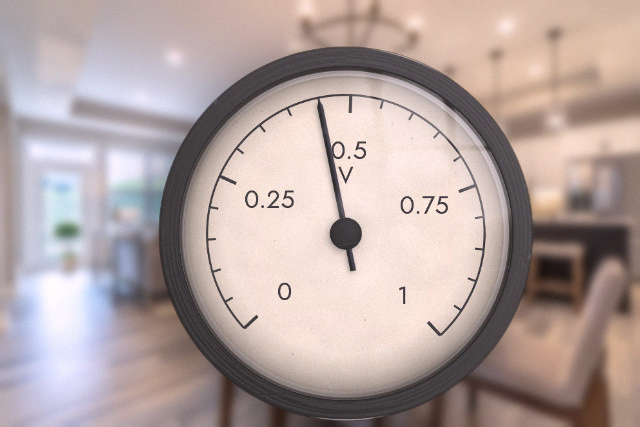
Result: 0.45
